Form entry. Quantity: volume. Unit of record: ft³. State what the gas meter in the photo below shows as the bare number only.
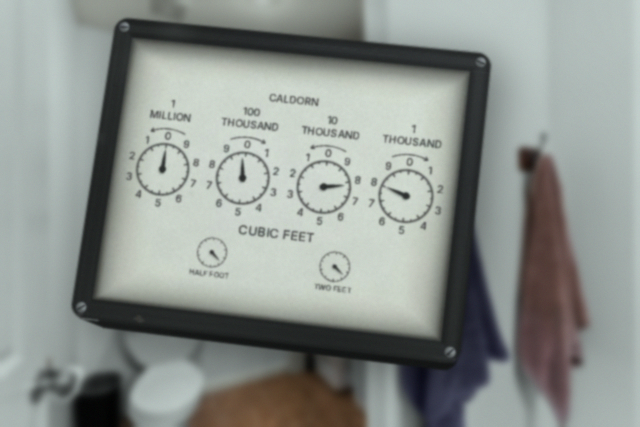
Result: 997800
